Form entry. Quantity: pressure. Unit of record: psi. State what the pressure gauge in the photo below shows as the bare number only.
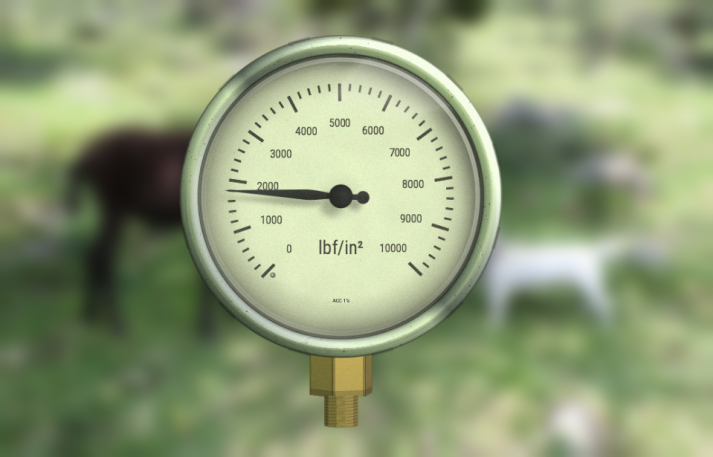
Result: 1800
